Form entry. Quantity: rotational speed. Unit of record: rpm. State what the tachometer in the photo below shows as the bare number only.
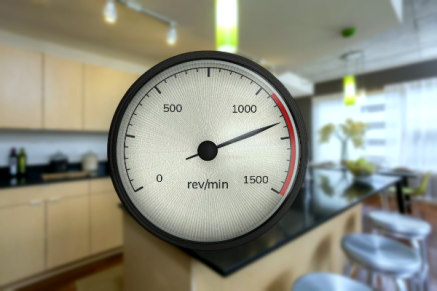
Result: 1175
